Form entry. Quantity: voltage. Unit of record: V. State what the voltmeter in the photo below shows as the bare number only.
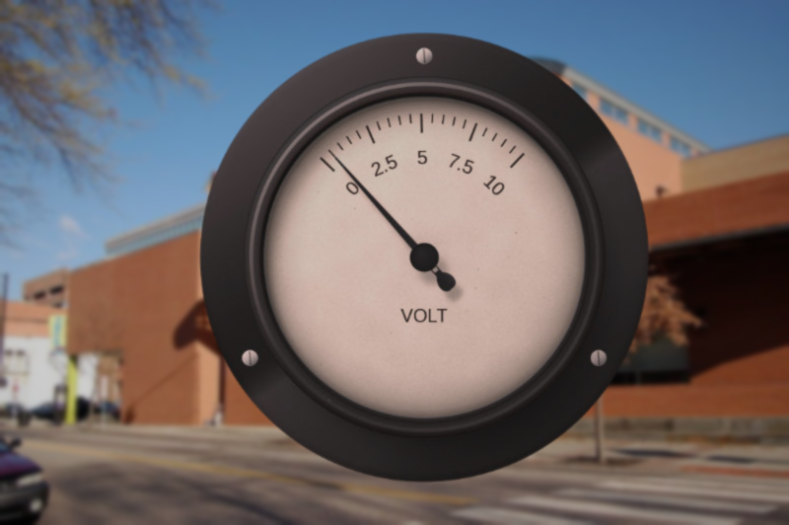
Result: 0.5
